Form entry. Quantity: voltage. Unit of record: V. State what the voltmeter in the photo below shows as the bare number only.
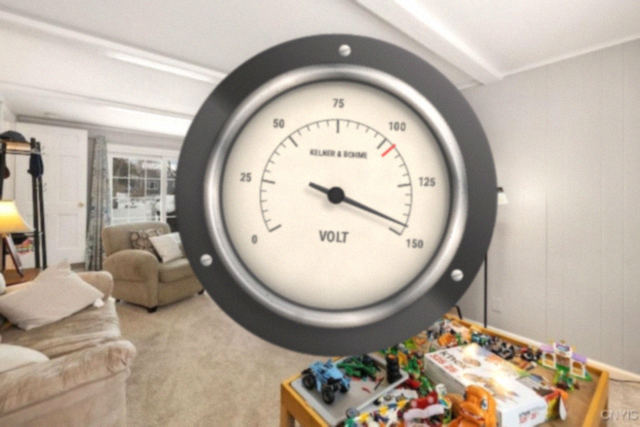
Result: 145
